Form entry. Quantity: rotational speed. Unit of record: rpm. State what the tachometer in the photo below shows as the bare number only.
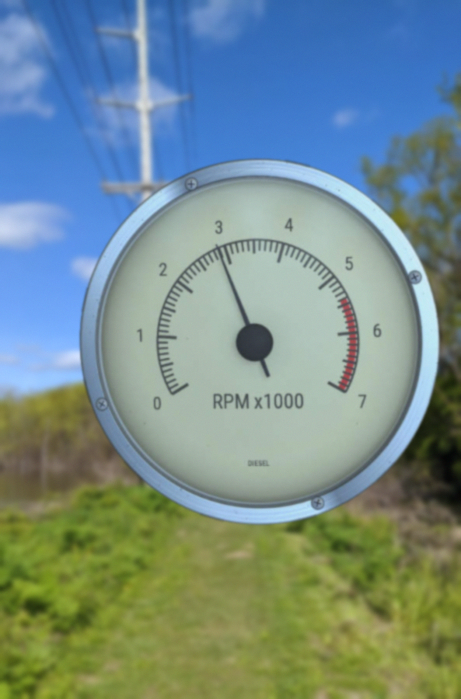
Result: 2900
